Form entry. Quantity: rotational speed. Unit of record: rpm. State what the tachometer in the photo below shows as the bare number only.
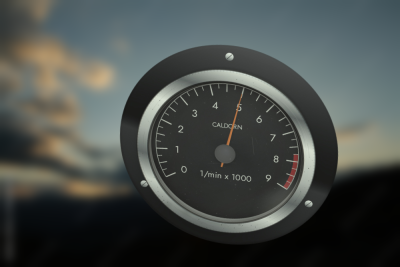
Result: 5000
